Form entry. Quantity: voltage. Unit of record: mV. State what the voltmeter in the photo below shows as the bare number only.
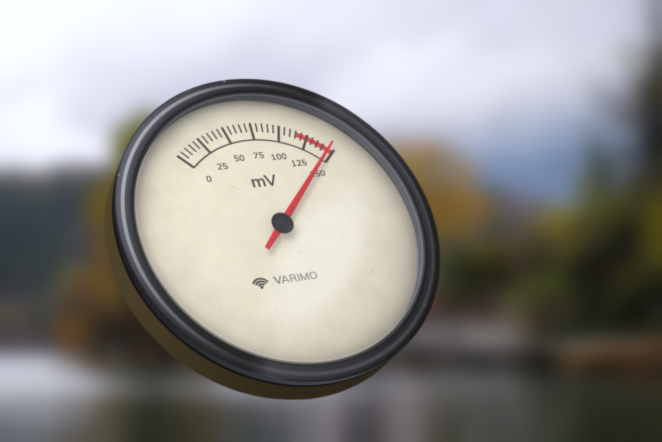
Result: 145
